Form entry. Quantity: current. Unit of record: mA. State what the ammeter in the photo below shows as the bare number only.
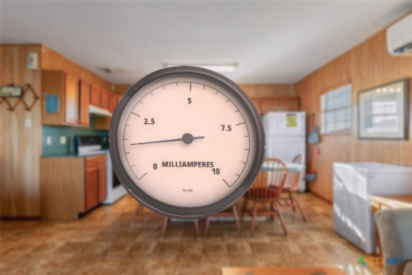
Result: 1.25
